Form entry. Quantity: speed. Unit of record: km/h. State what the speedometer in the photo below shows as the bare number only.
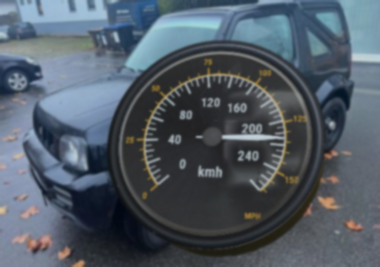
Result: 215
